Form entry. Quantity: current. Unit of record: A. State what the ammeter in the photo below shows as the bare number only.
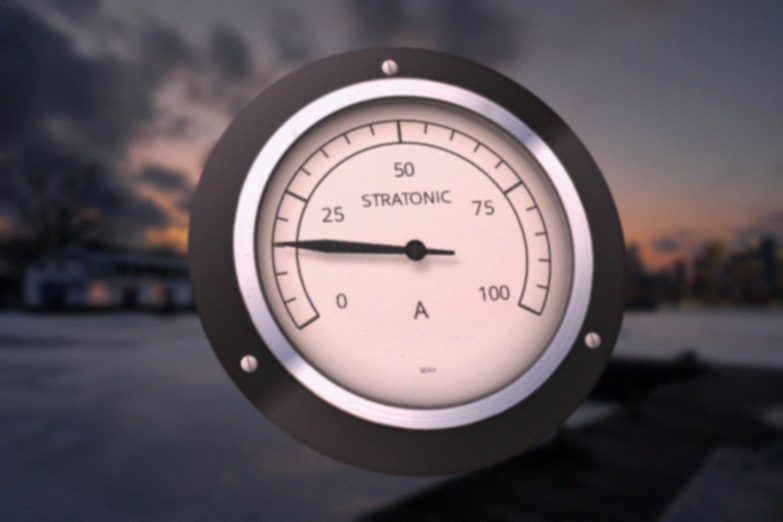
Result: 15
